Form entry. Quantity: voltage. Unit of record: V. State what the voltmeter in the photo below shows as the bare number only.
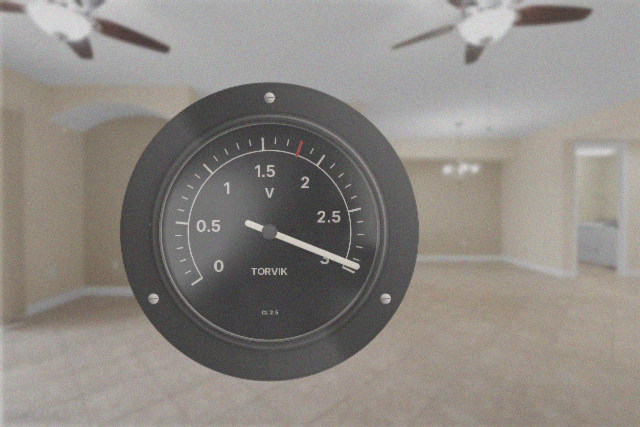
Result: 2.95
